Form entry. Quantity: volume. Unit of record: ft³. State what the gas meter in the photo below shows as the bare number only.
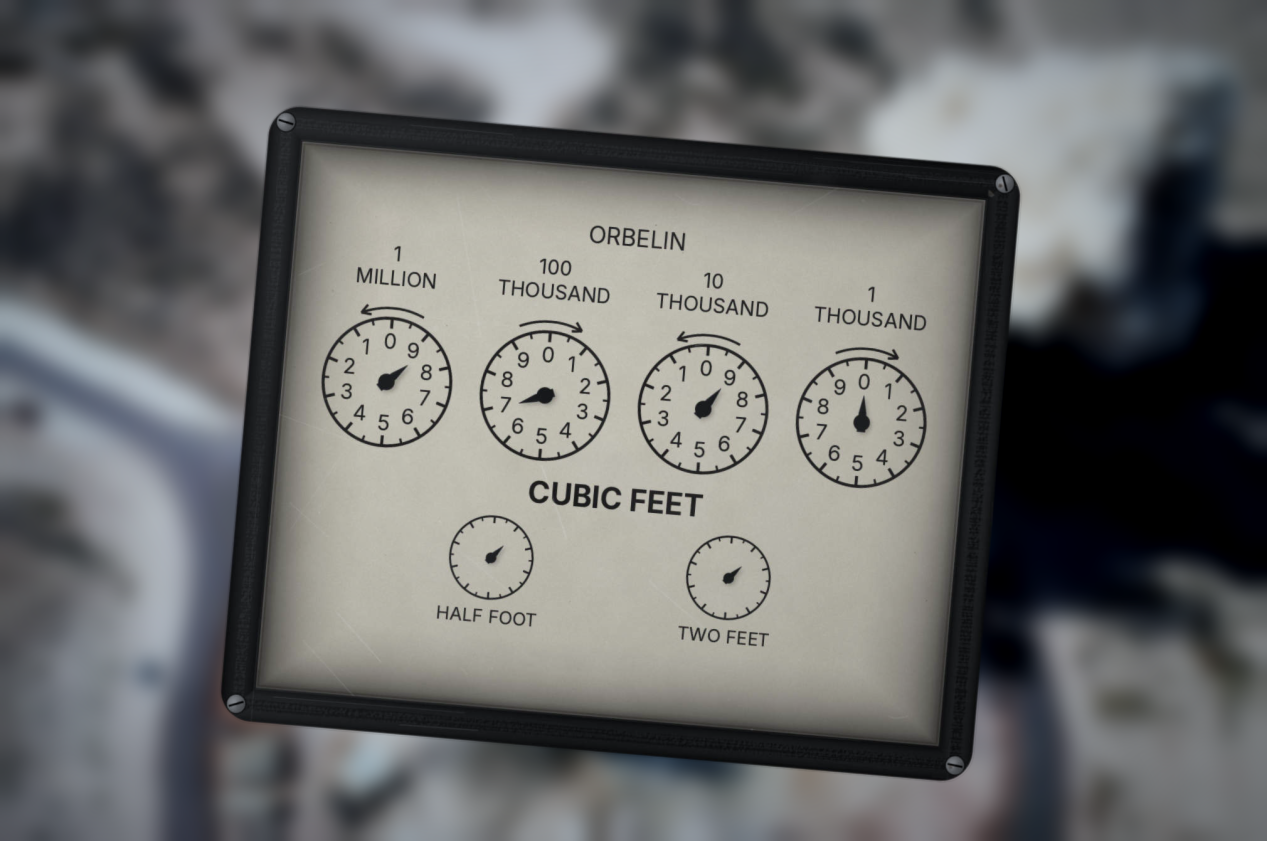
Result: 869000
